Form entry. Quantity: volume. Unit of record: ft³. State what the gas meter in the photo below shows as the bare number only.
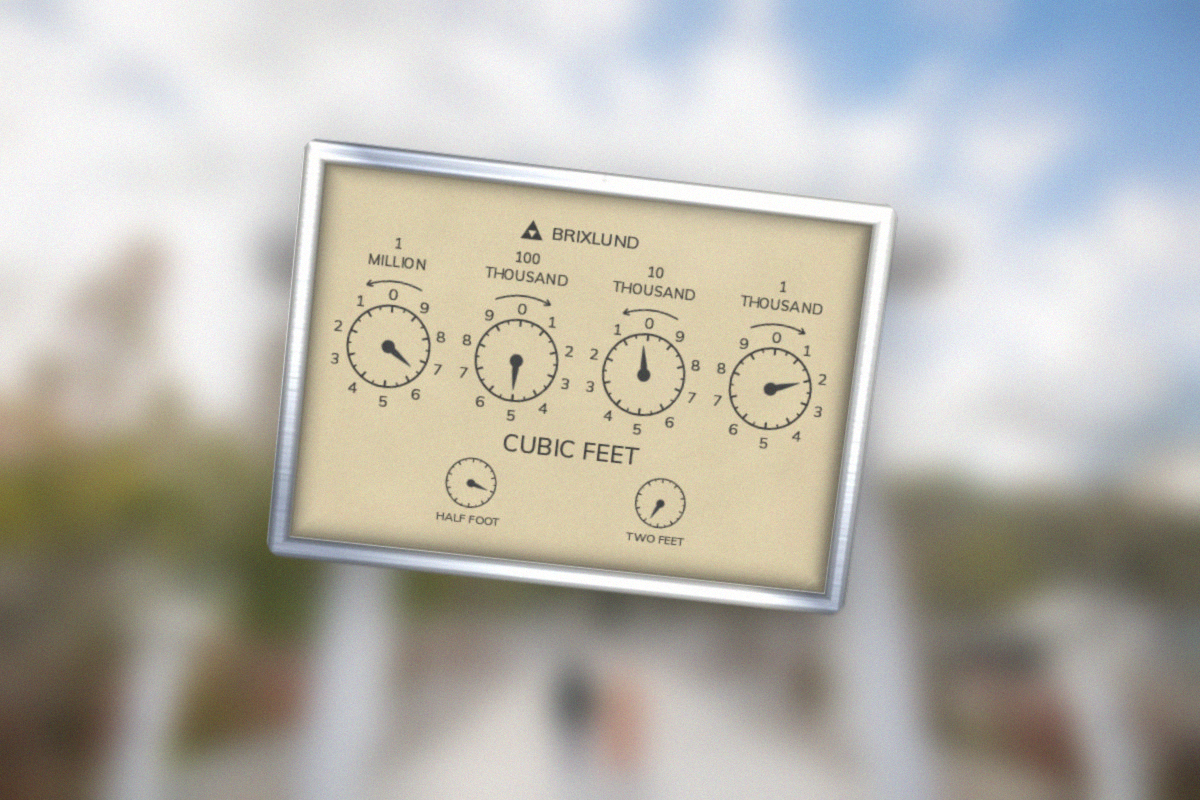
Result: 650200
